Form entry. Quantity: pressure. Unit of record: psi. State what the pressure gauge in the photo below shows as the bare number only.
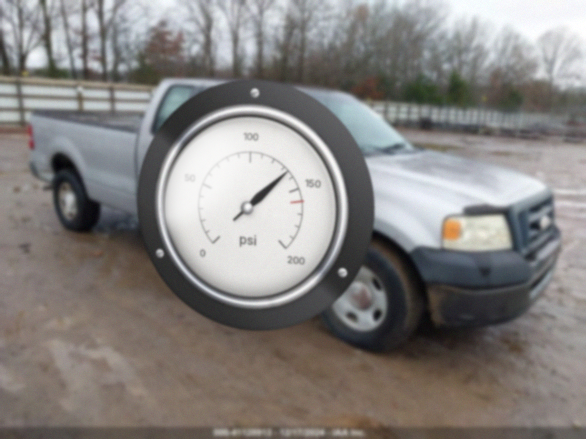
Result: 135
